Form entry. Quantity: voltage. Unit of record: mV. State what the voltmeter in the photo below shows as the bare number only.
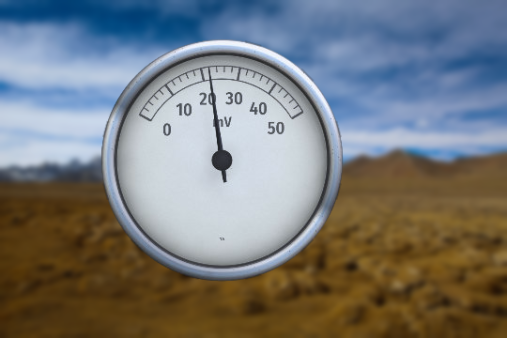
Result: 22
